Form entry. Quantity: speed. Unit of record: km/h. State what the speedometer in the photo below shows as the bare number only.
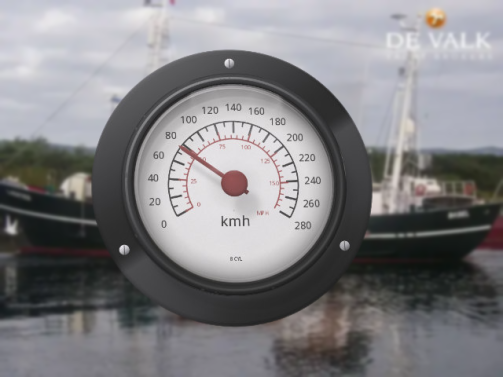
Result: 75
